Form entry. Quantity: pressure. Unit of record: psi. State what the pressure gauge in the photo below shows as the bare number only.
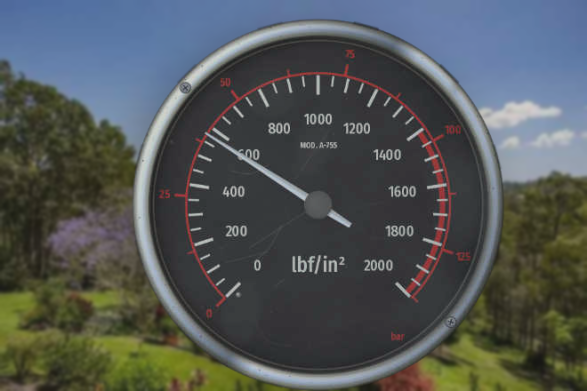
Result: 575
